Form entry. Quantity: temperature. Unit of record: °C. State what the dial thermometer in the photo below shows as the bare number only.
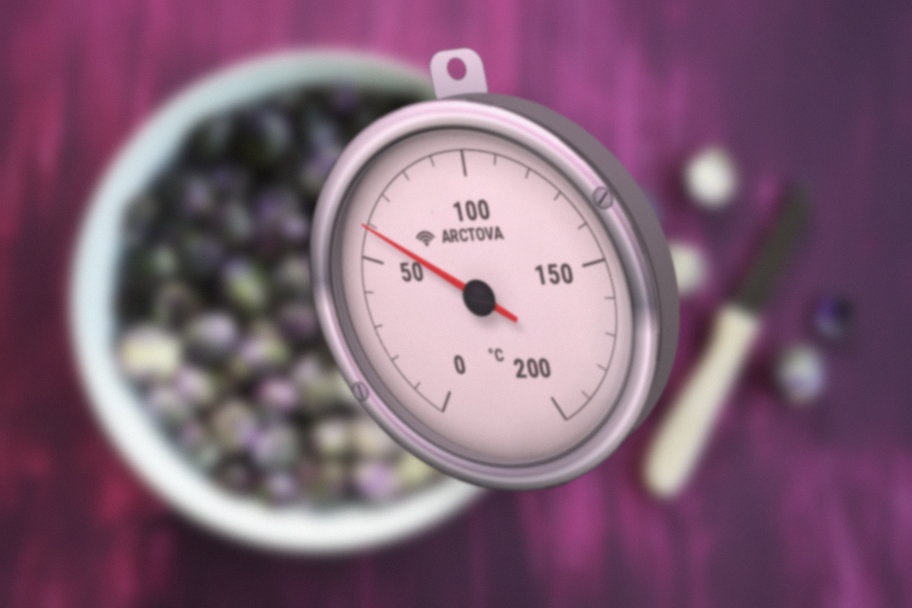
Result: 60
